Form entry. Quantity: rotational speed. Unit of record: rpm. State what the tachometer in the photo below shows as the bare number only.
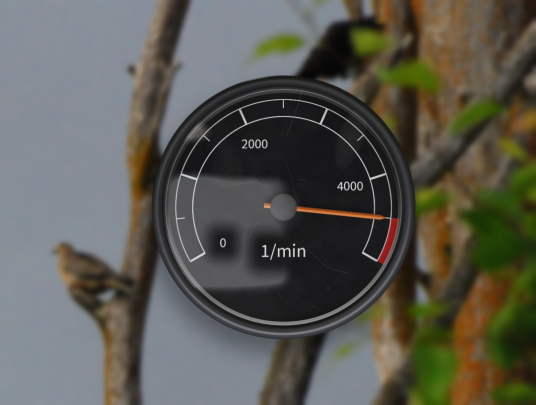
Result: 4500
